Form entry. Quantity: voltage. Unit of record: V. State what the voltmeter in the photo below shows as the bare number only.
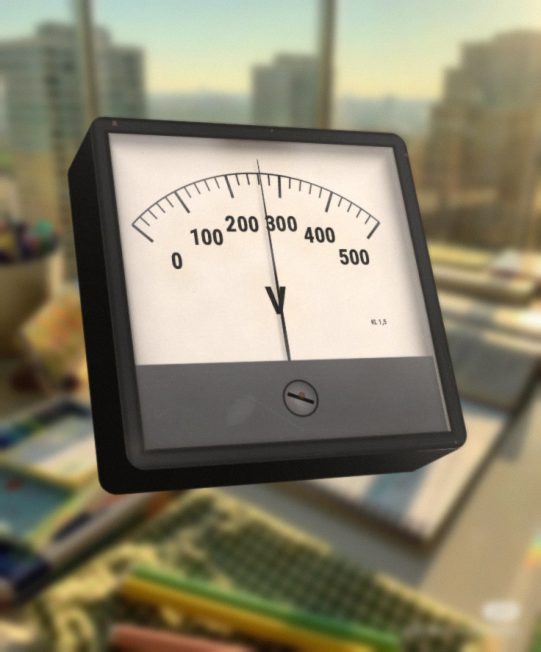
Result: 260
